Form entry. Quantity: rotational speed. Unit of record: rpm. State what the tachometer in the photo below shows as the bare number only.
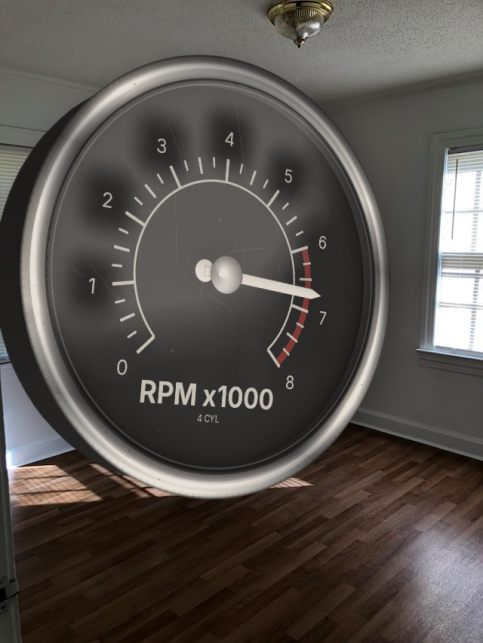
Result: 6750
